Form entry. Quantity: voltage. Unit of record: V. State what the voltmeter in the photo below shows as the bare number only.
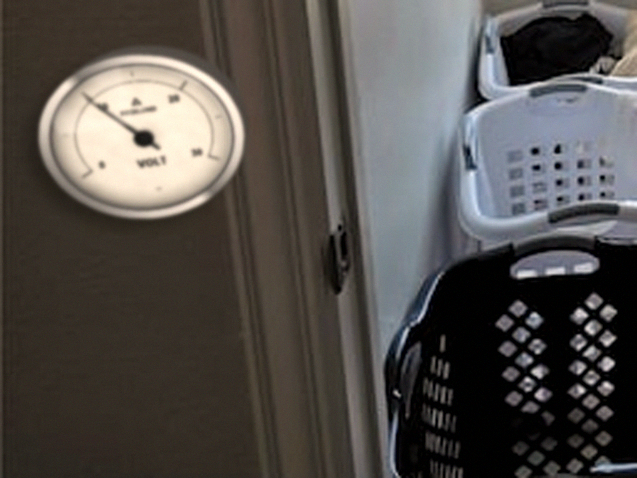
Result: 10
